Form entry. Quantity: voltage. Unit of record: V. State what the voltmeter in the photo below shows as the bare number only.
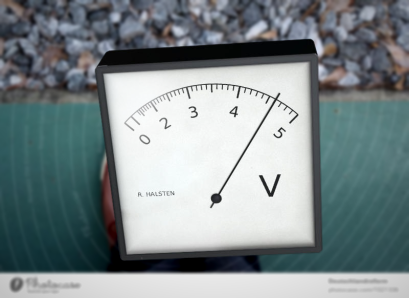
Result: 4.6
